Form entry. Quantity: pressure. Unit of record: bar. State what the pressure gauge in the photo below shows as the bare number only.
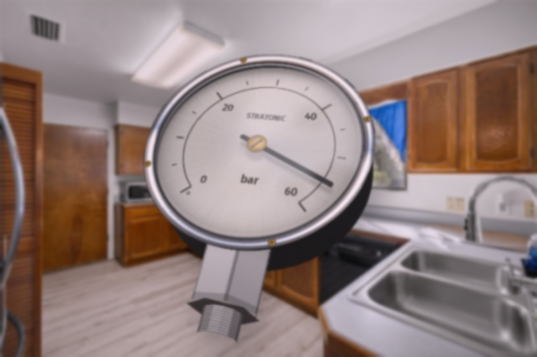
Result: 55
